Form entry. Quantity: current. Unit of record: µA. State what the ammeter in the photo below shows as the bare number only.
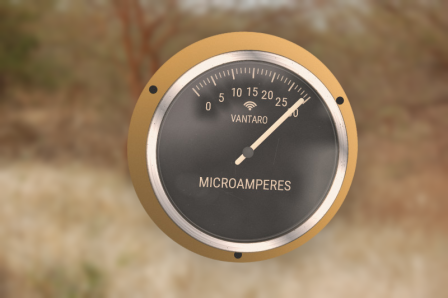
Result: 29
